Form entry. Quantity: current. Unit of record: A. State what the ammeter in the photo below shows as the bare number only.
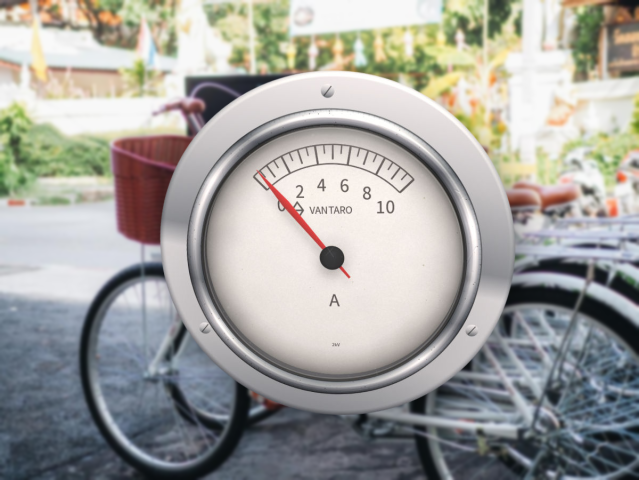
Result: 0.5
